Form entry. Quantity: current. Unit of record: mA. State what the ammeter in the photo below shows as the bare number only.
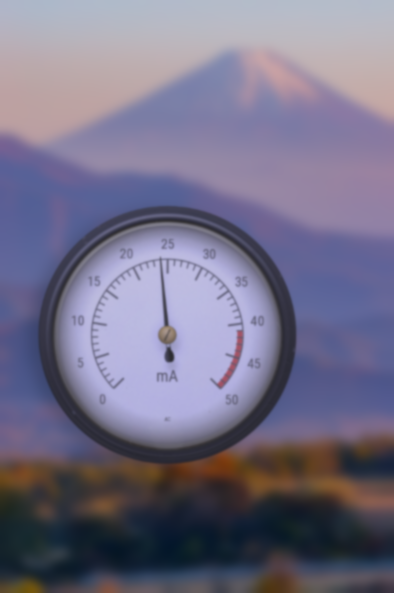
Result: 24
